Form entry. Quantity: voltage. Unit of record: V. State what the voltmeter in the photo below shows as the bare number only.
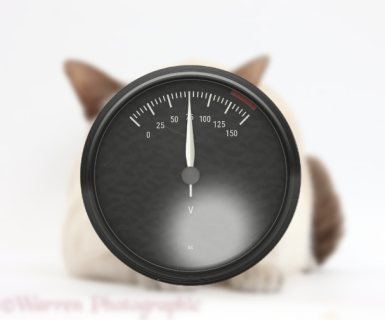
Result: 75
